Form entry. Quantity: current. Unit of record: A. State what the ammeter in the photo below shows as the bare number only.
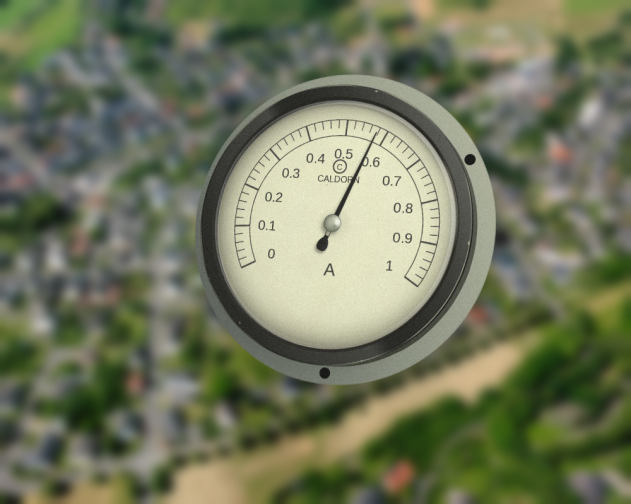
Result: 0.58
